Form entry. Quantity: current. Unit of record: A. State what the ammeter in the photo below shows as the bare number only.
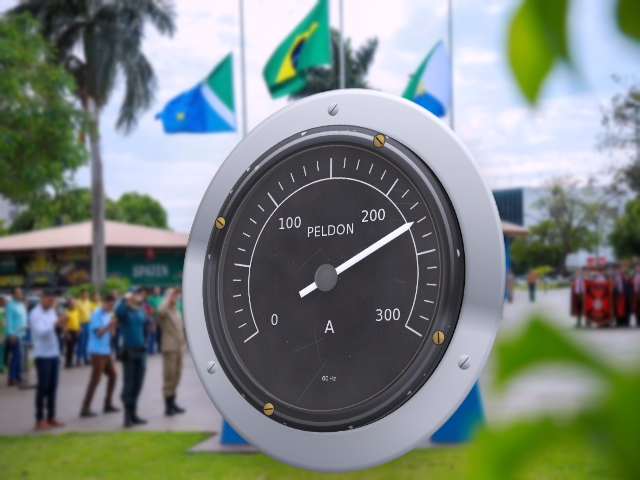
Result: 230
